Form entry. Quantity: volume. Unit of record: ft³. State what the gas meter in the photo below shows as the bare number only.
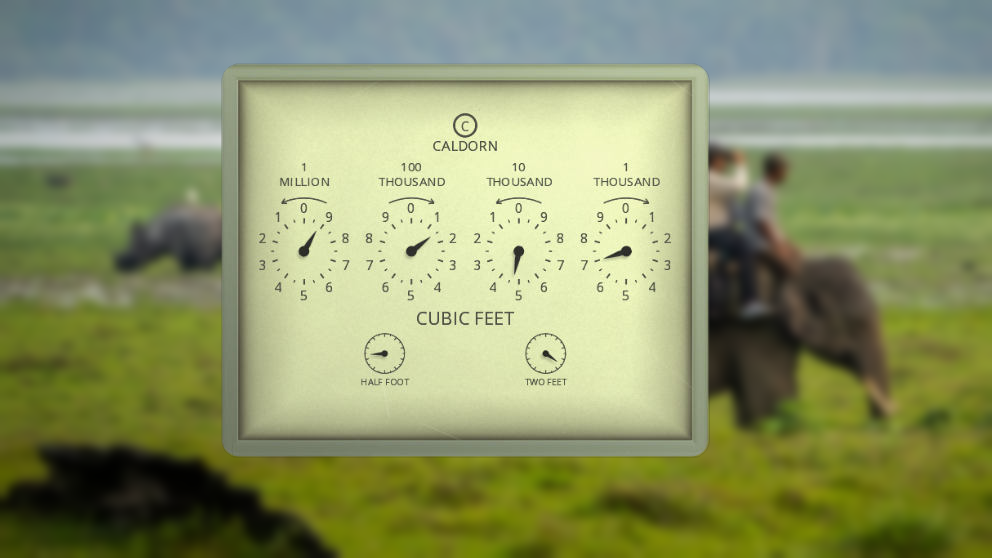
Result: 914700
